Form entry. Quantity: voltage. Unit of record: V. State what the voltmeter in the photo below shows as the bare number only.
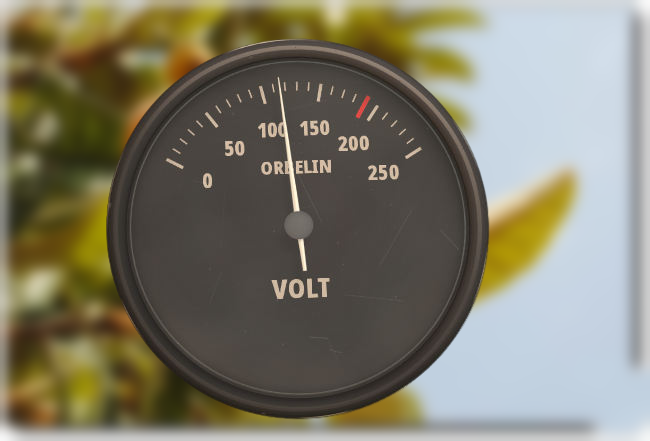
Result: 115
